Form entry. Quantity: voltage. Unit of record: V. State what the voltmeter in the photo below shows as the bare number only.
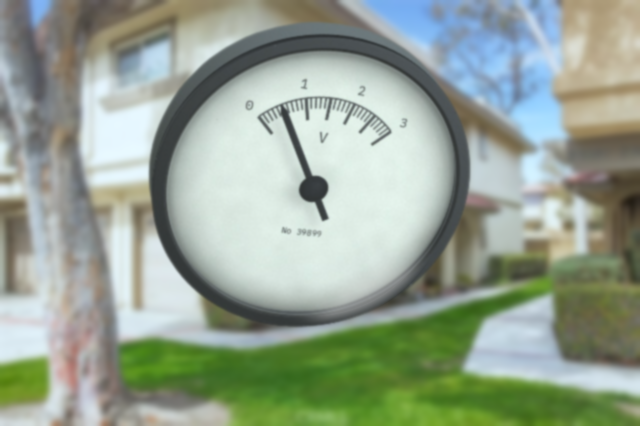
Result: 0.5
